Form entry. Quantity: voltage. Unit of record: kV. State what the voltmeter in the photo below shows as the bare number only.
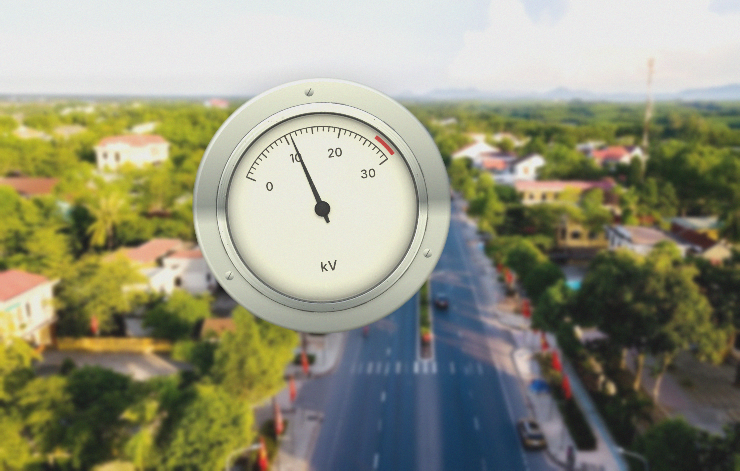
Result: 11
